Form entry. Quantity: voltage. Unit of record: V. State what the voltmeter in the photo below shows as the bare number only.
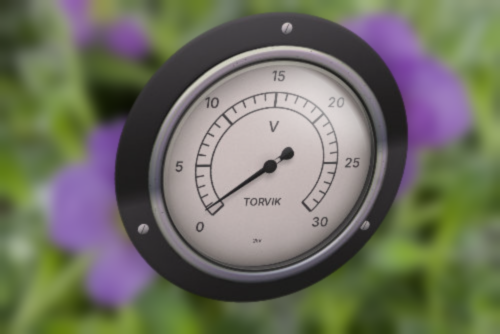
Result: 1
